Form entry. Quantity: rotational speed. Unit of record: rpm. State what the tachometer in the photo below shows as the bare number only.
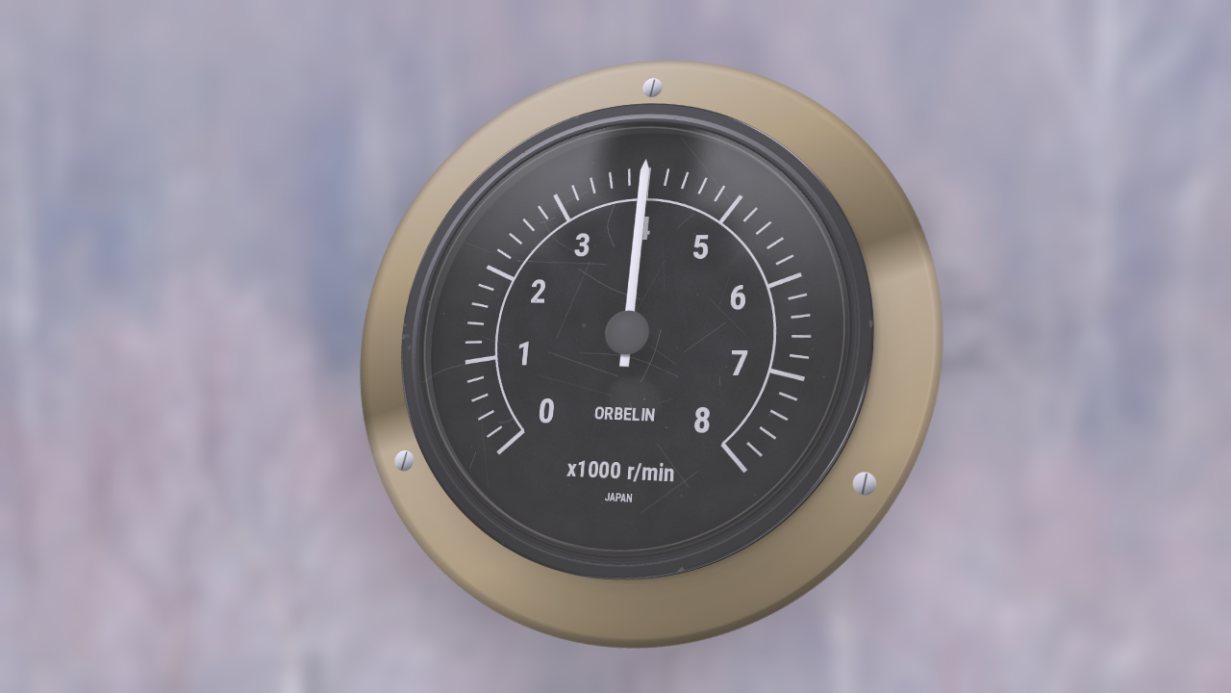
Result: 4000
